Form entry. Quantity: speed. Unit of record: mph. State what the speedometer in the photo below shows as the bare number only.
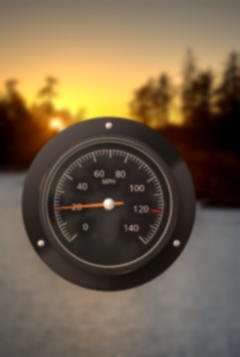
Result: 20
